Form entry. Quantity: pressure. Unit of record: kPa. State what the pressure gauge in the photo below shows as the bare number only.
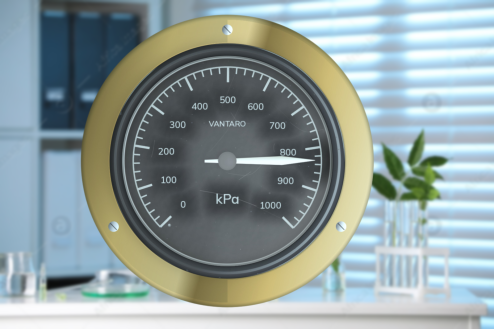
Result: 830
